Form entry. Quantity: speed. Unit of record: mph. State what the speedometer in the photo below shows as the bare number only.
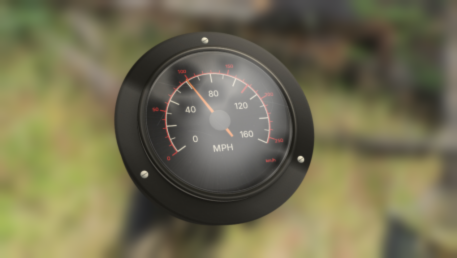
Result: 60
